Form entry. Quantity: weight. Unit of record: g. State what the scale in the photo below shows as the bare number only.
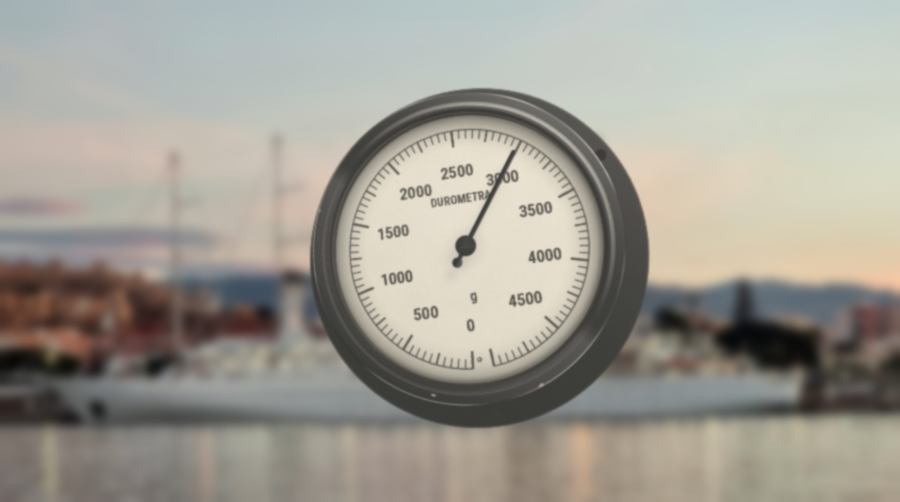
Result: 3000
